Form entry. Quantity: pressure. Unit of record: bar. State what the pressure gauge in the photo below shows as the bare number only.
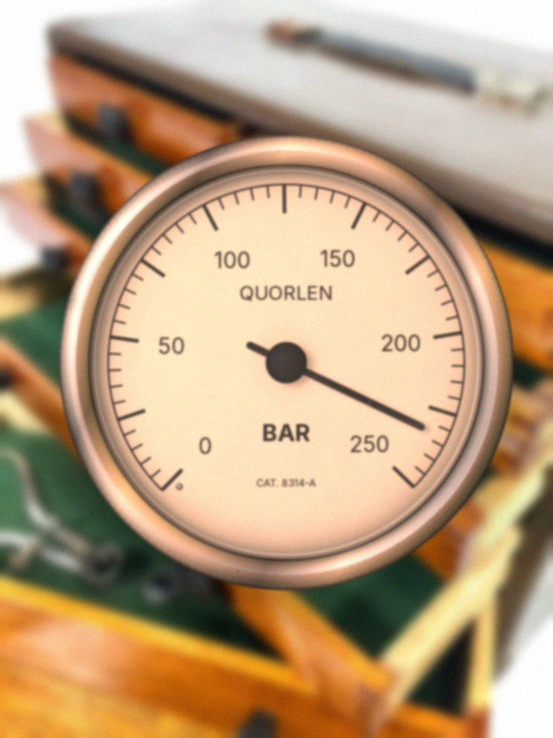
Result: 232.5
